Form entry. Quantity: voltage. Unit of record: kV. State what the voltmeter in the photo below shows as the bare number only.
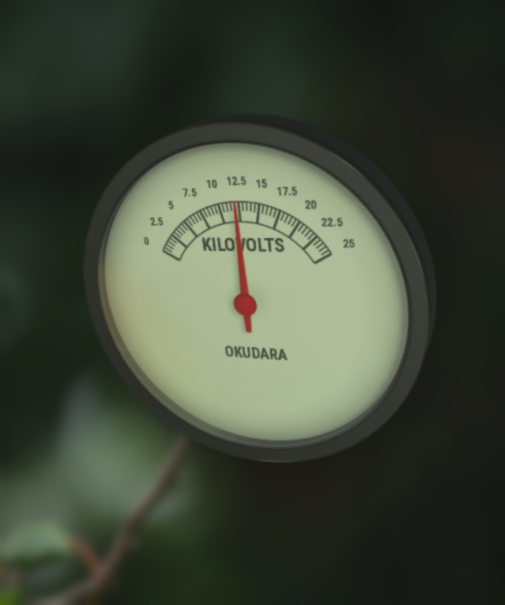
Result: 12.5
